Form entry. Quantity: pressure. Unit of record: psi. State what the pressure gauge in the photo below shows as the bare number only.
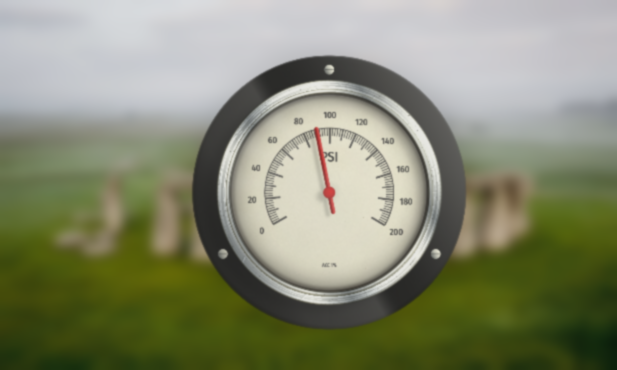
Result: 90
